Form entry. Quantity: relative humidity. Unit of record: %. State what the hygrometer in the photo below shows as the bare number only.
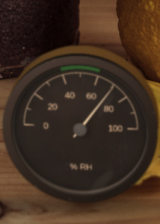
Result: 70
